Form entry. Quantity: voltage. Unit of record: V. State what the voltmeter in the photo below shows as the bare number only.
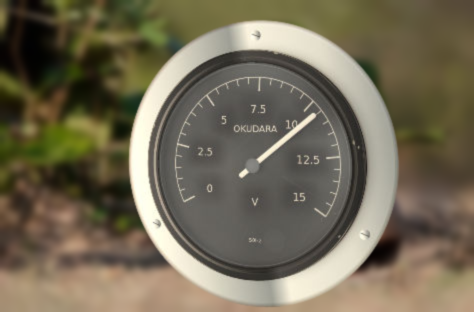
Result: 10.5
